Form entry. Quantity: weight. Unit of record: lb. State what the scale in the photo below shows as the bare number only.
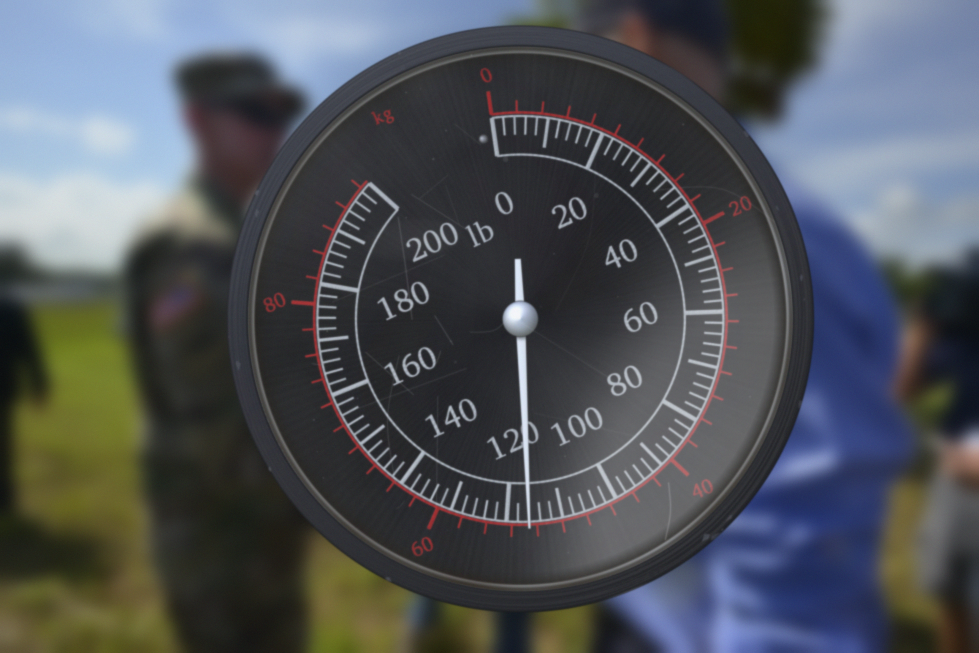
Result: 116
